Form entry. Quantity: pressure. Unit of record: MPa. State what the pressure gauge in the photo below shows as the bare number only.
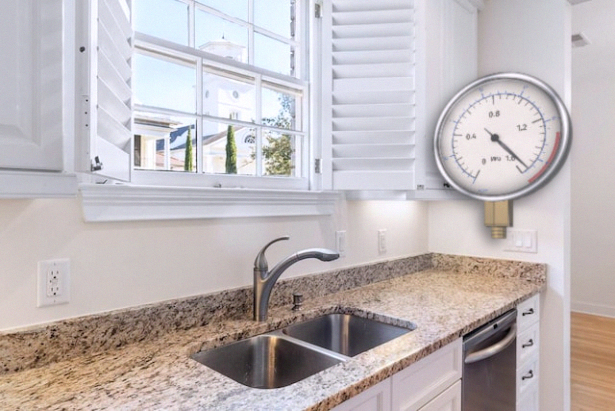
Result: 1.55
